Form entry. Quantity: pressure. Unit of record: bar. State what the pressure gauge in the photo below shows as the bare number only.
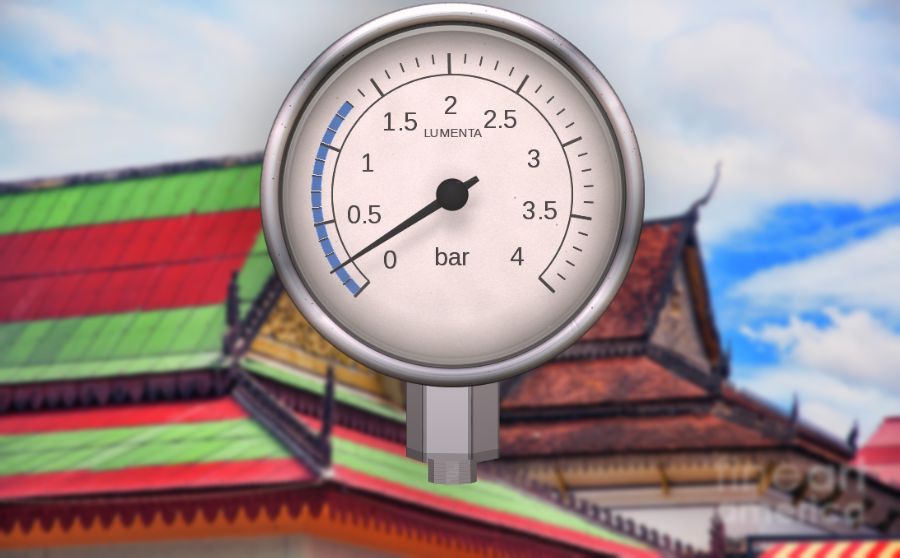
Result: 0.2
